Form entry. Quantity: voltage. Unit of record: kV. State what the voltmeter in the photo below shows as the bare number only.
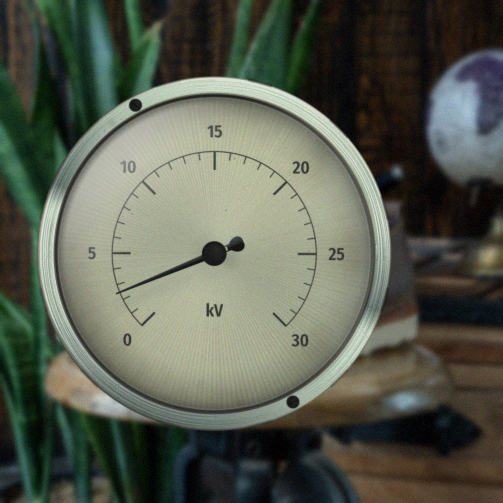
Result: 2.5
